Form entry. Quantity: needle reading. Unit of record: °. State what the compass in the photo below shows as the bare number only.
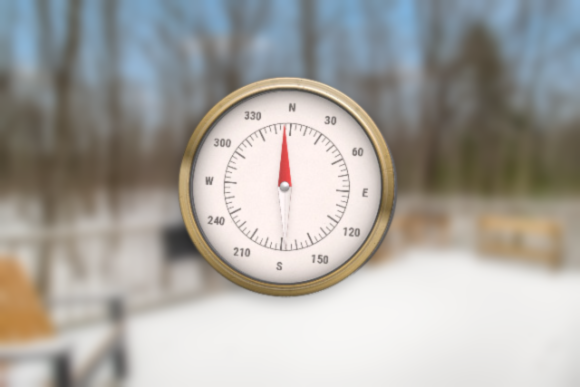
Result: 355
